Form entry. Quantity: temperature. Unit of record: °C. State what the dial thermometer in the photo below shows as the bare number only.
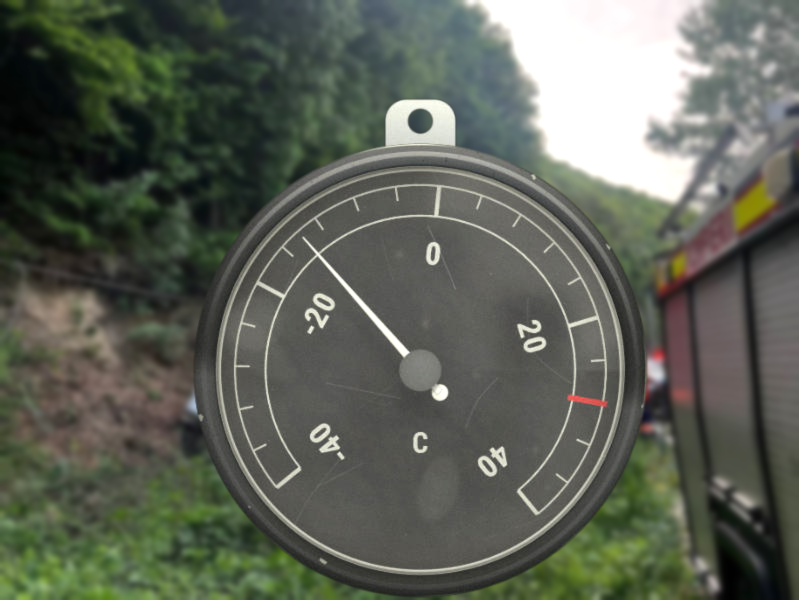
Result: -14
